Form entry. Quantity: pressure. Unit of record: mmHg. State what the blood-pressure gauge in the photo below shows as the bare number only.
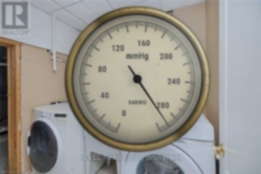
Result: 290
